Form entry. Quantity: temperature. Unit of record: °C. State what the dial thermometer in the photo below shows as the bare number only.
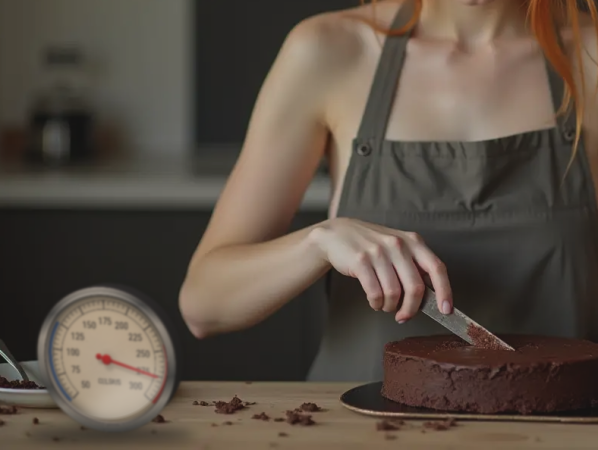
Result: 275
